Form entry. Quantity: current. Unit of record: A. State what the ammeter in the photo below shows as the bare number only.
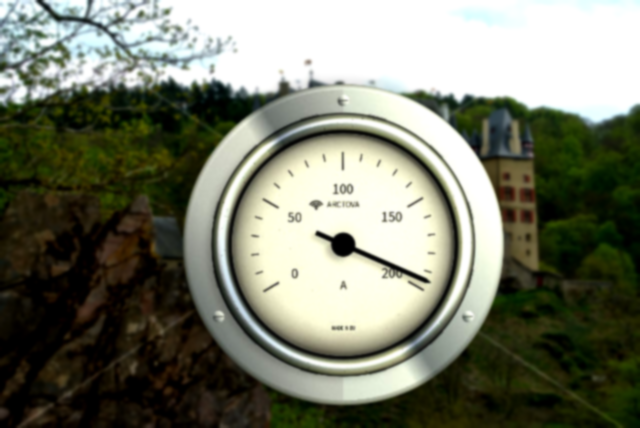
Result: 195
